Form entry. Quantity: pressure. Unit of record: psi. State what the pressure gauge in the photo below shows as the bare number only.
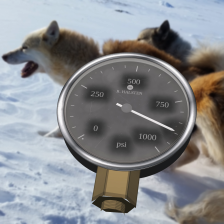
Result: 900
